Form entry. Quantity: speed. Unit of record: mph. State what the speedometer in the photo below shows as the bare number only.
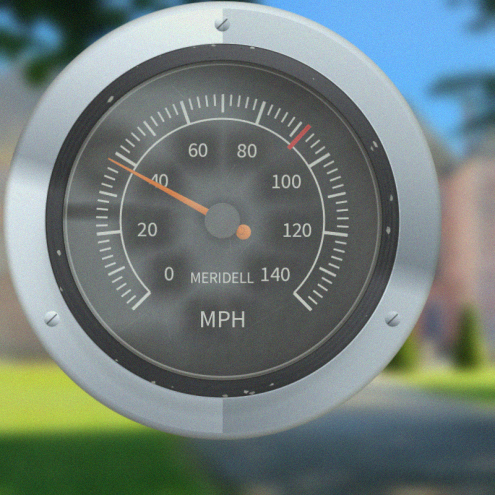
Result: 38
